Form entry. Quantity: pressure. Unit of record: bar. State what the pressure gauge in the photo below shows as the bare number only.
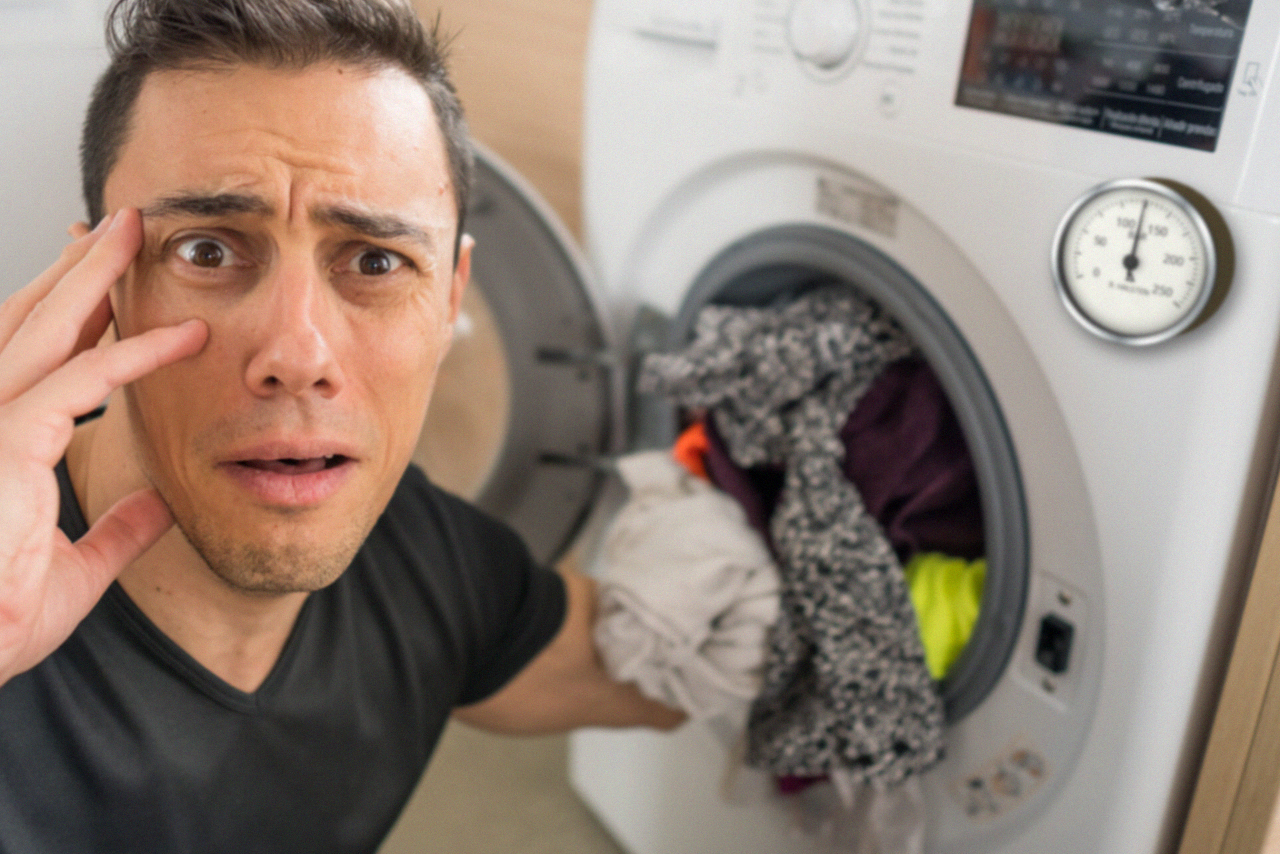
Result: 125
